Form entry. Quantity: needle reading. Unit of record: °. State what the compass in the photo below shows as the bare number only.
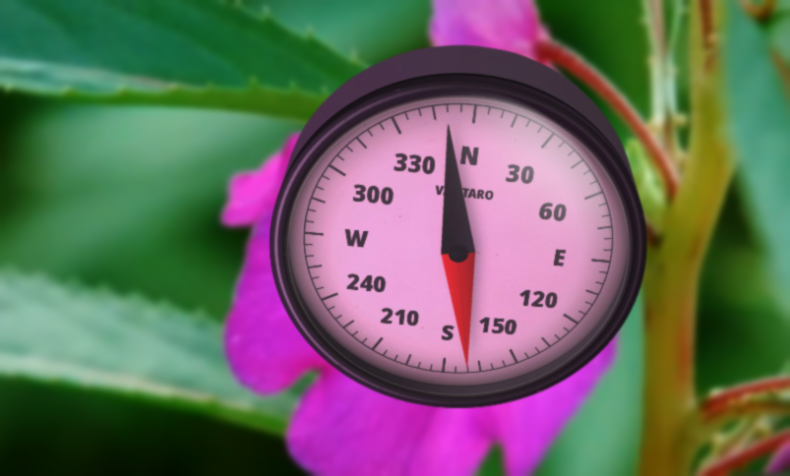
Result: 170
